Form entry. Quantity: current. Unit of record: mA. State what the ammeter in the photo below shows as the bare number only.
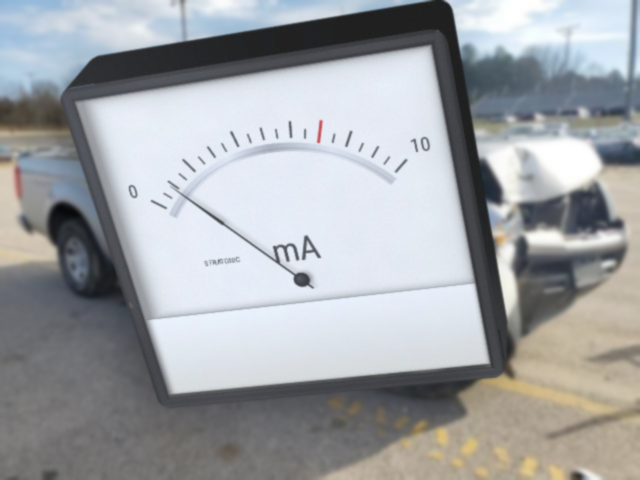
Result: 1
